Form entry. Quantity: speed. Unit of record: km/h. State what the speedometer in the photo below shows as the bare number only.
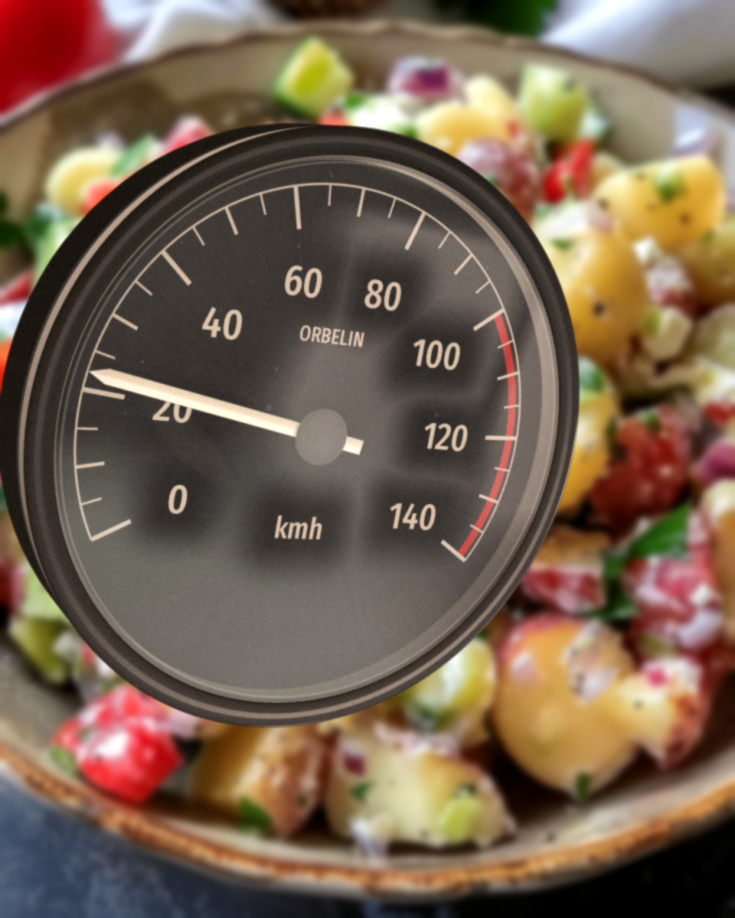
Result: 22.5
